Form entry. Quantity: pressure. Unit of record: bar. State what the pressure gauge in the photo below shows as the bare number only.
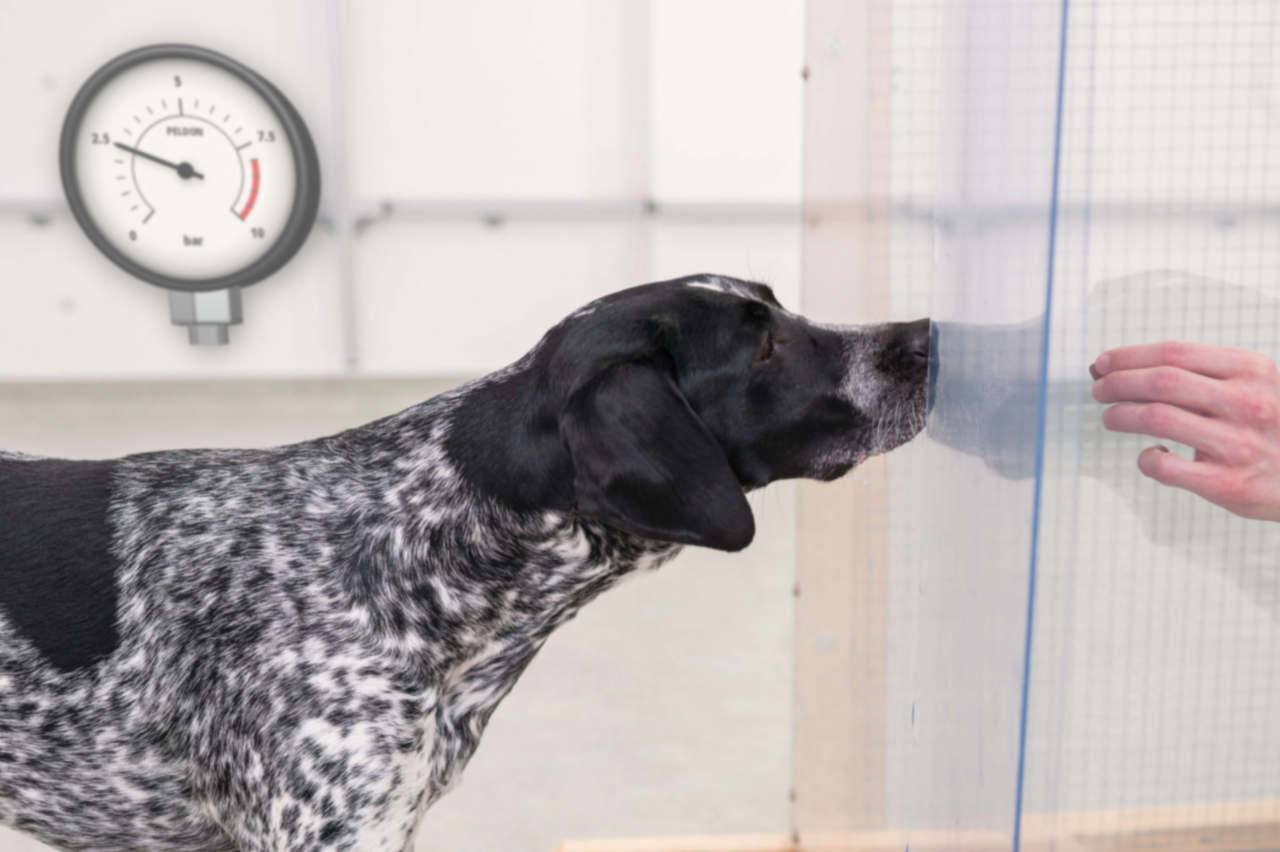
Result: 2.5
